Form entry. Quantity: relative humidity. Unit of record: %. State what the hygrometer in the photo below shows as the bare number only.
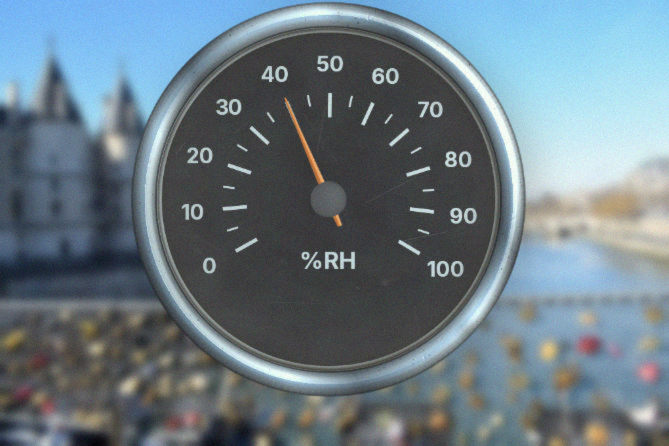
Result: 40
